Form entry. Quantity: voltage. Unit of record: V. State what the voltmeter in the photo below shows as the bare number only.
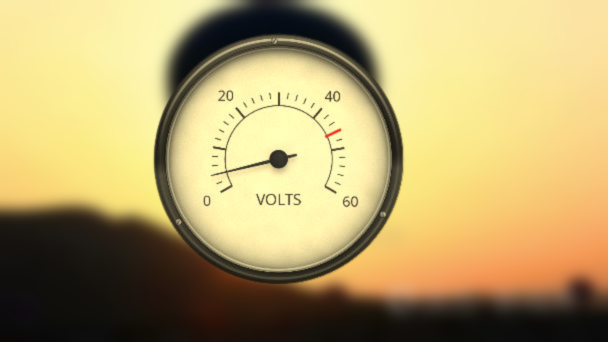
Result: 4
